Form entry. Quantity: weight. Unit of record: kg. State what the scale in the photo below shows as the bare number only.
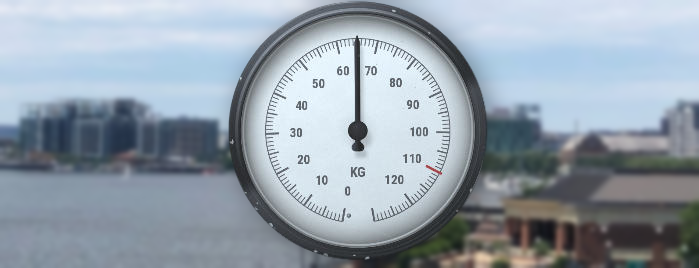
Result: 65
